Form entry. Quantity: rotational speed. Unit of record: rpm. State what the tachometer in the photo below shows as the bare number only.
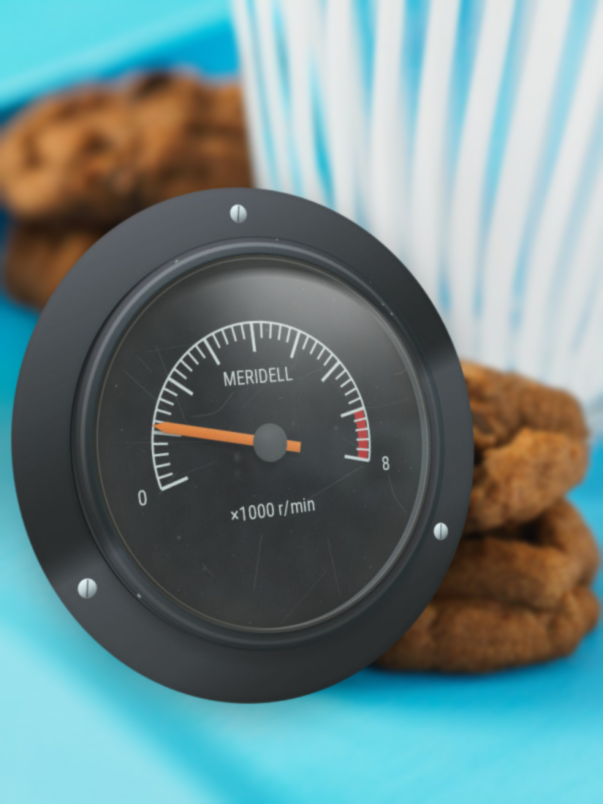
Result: 1100
